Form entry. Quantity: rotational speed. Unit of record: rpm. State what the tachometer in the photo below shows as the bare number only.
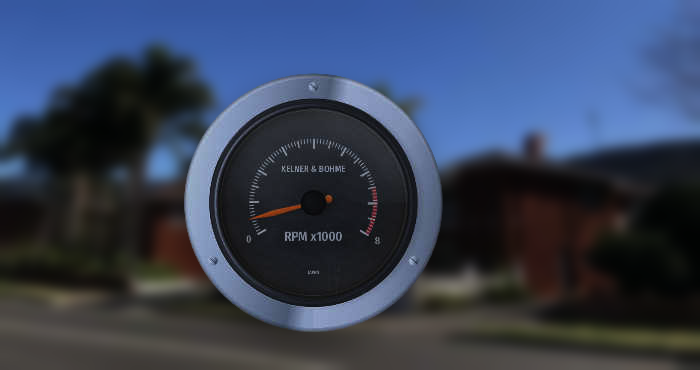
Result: 500
